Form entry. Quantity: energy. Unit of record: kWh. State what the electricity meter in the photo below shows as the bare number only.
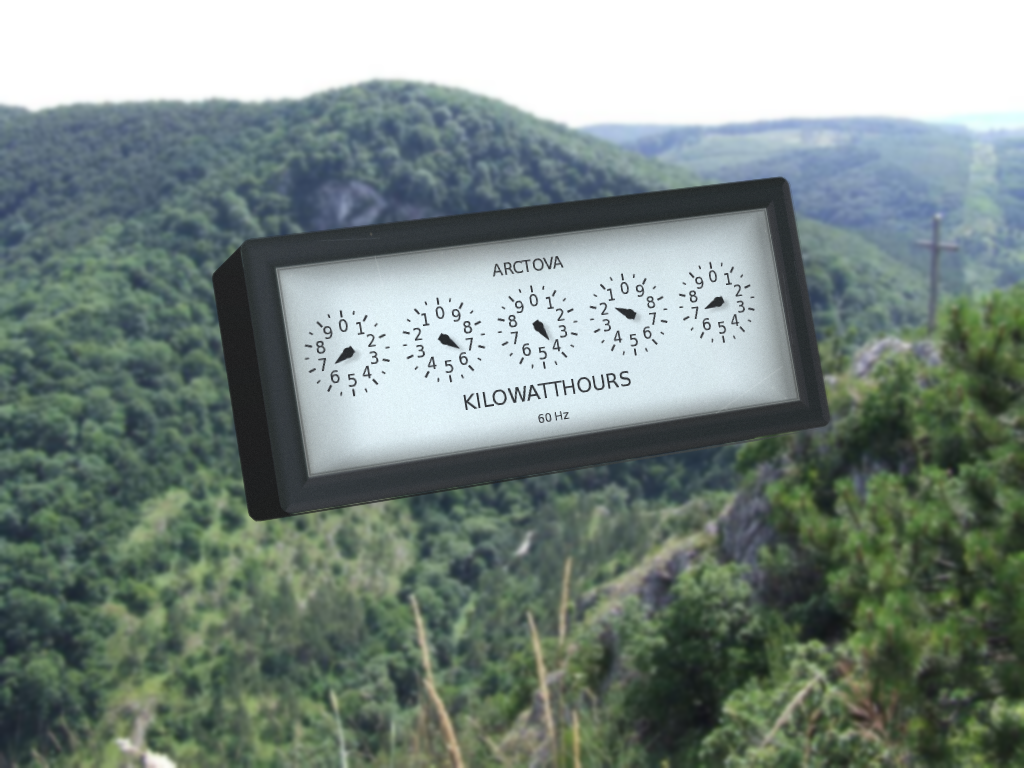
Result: 66417
